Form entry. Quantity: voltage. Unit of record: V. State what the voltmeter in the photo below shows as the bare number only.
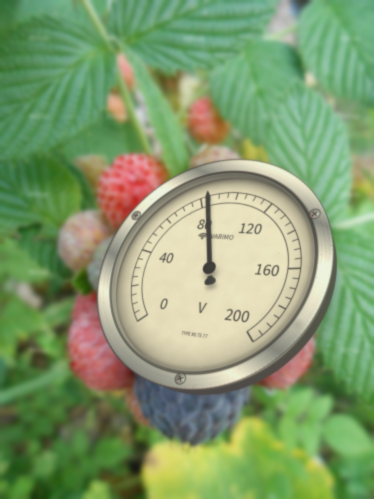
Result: 85
